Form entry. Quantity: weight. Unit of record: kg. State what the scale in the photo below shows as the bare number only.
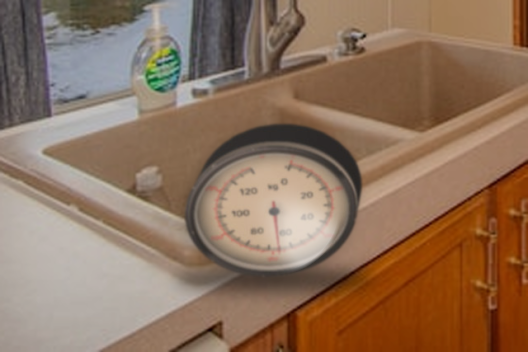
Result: 65
